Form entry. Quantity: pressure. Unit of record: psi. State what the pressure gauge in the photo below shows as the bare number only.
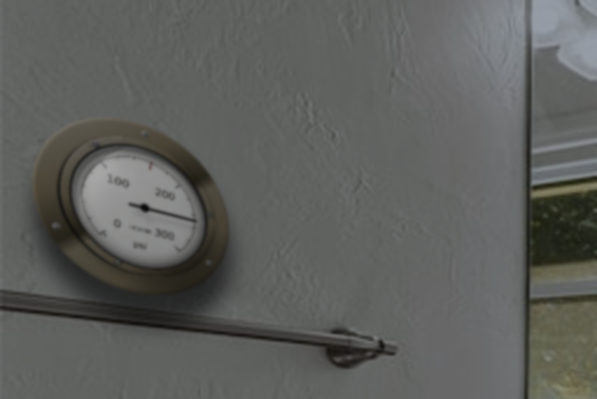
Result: 250
